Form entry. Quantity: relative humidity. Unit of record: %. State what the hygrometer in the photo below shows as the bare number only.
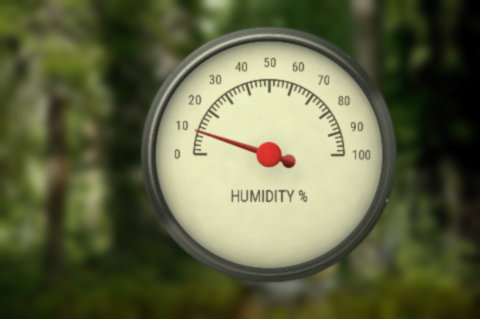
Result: 10
